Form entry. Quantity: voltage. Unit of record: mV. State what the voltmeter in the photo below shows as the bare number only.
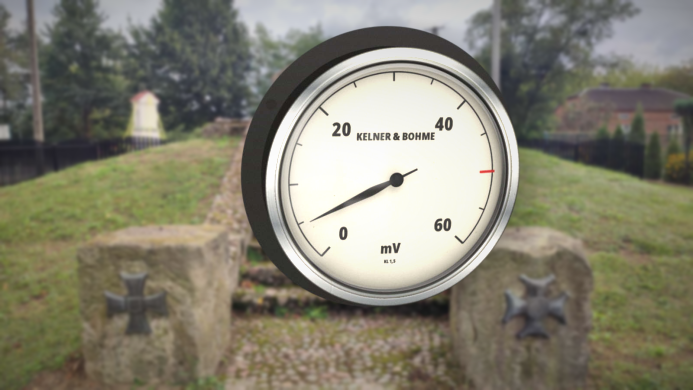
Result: 5
